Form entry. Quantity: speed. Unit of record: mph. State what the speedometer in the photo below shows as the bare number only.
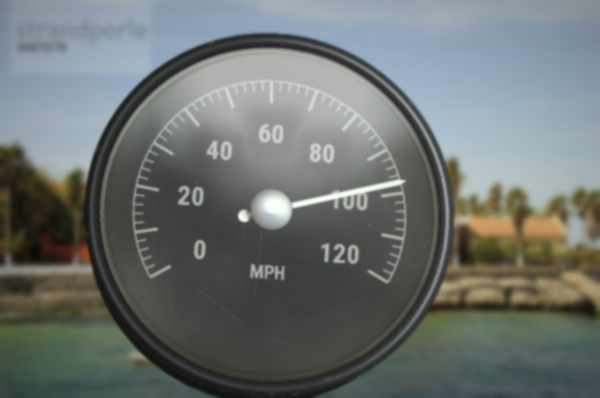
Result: 98
